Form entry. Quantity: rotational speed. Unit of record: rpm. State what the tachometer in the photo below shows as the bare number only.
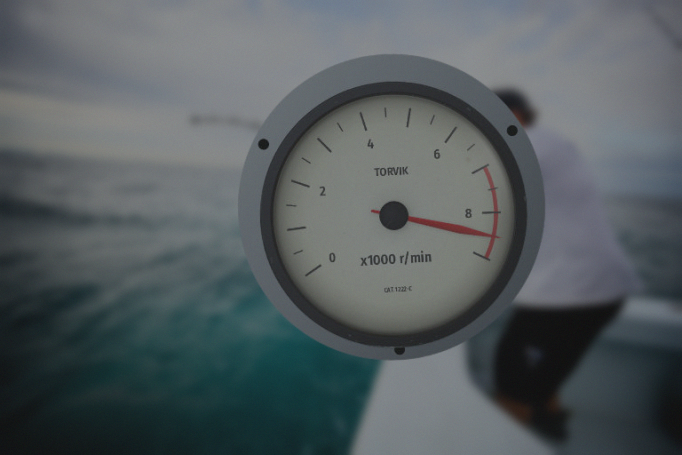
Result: 8500
